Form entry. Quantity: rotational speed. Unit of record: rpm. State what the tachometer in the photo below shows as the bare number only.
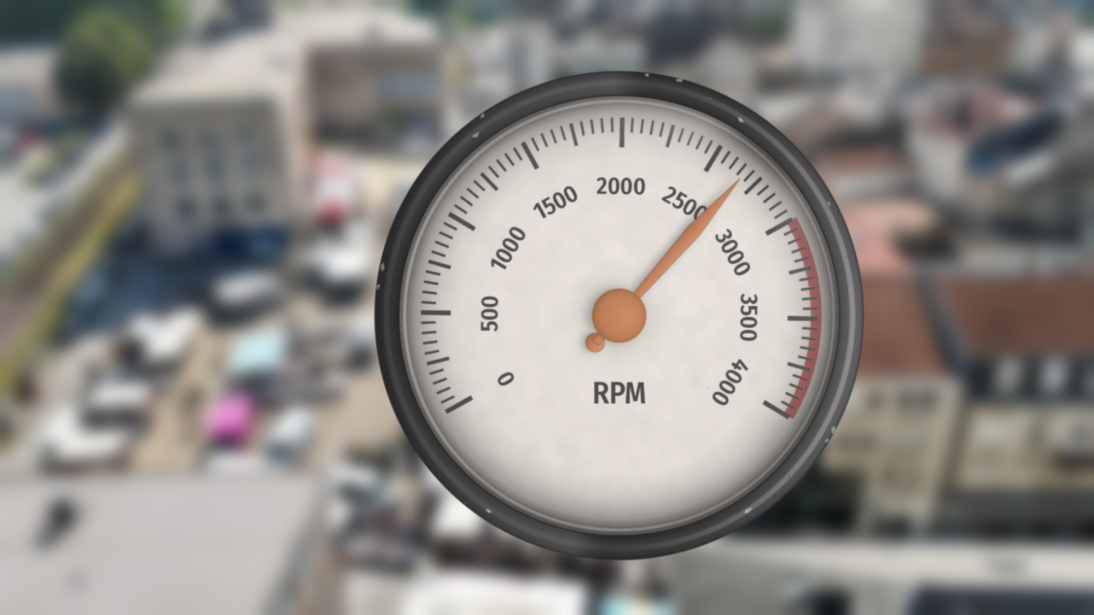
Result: 2675
